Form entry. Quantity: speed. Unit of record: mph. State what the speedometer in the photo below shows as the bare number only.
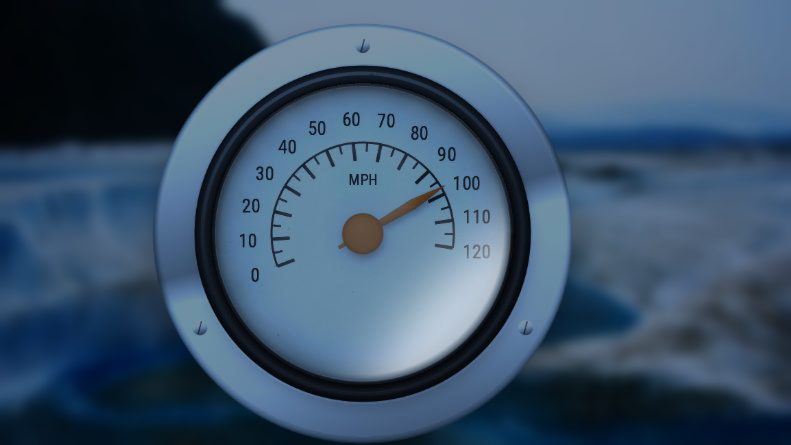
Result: 97.5
